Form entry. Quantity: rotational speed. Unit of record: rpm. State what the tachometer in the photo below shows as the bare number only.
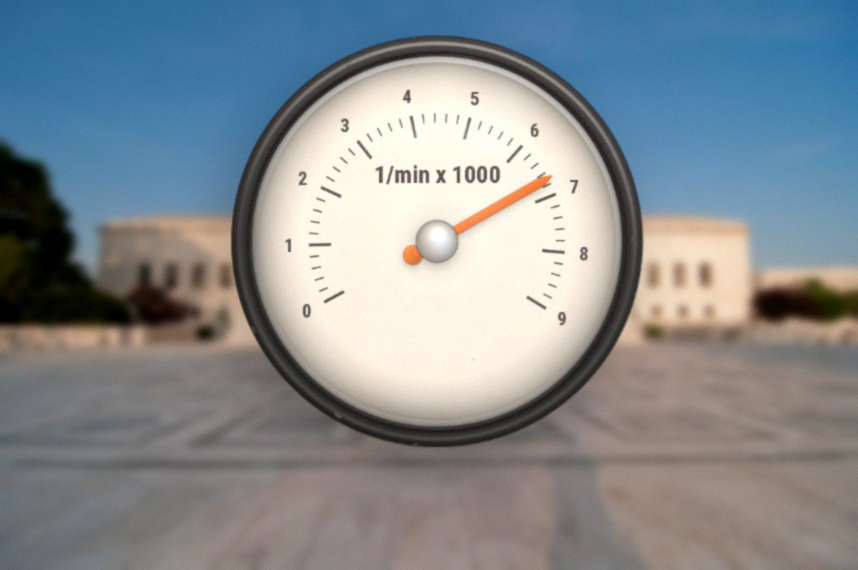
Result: 6700
